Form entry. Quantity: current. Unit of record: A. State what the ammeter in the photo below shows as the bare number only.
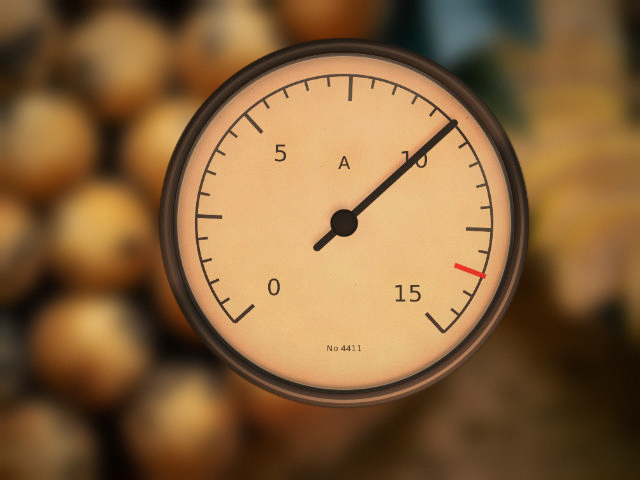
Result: 10
